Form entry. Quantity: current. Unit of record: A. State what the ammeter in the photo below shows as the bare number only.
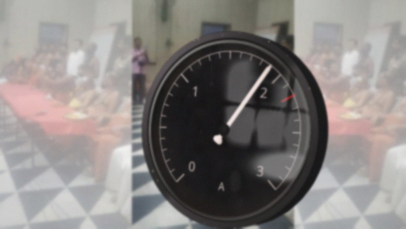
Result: 1.9
